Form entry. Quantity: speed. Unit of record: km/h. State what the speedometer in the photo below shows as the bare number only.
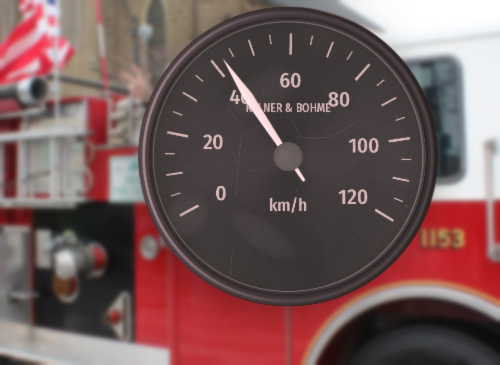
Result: 42.5
